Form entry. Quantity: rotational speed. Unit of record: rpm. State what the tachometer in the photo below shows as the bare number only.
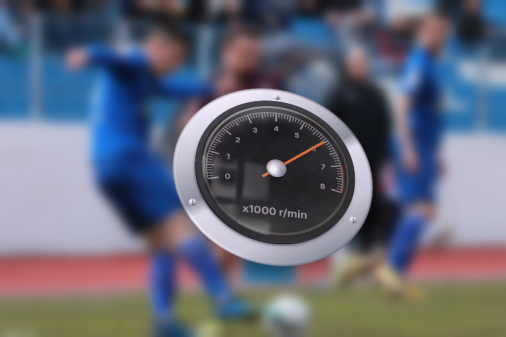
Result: 6000
